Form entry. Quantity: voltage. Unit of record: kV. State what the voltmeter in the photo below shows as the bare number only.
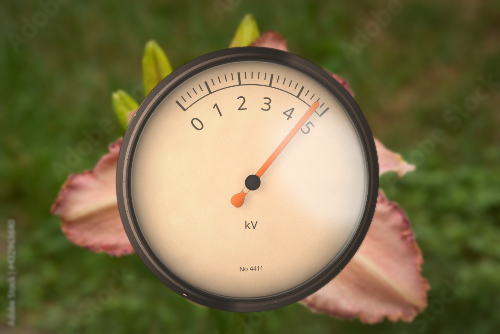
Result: 4.6
